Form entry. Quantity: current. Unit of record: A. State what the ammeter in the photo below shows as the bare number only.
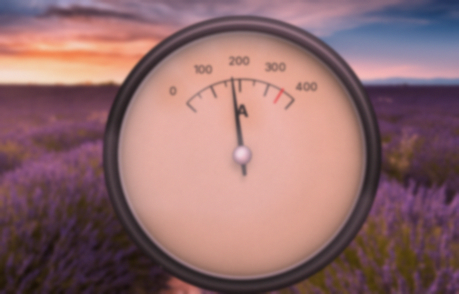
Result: 175
